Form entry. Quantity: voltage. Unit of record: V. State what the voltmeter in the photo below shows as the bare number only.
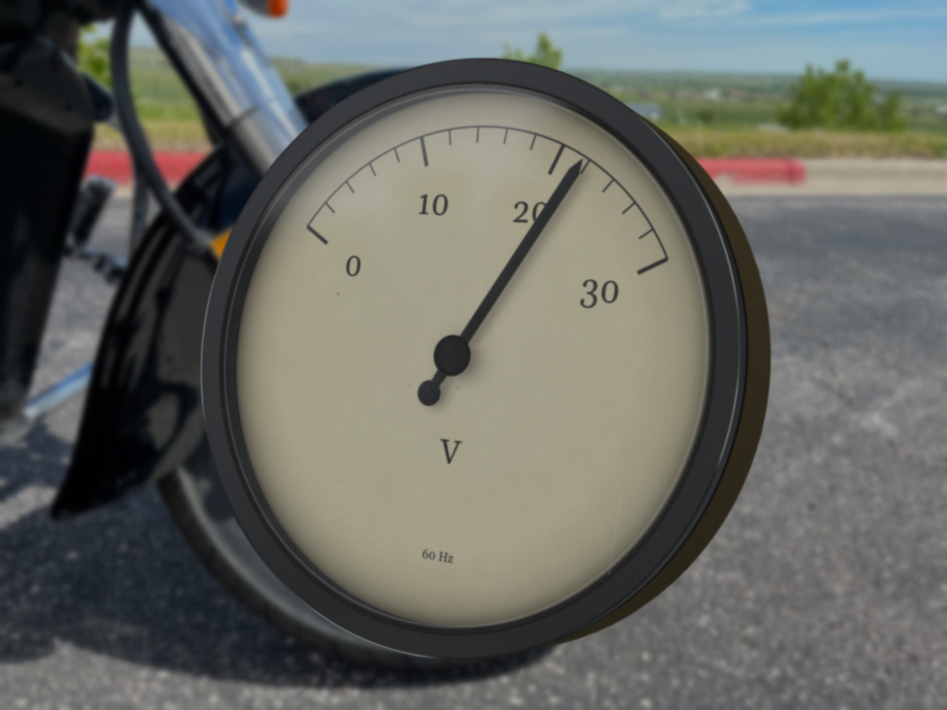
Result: 22
